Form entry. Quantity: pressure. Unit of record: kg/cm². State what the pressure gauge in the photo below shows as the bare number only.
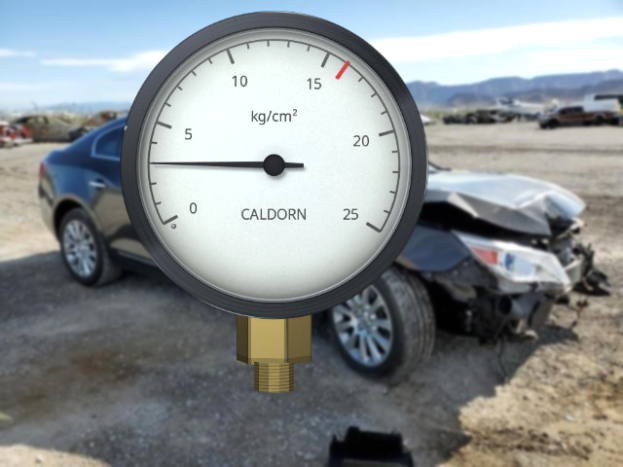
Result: 3
